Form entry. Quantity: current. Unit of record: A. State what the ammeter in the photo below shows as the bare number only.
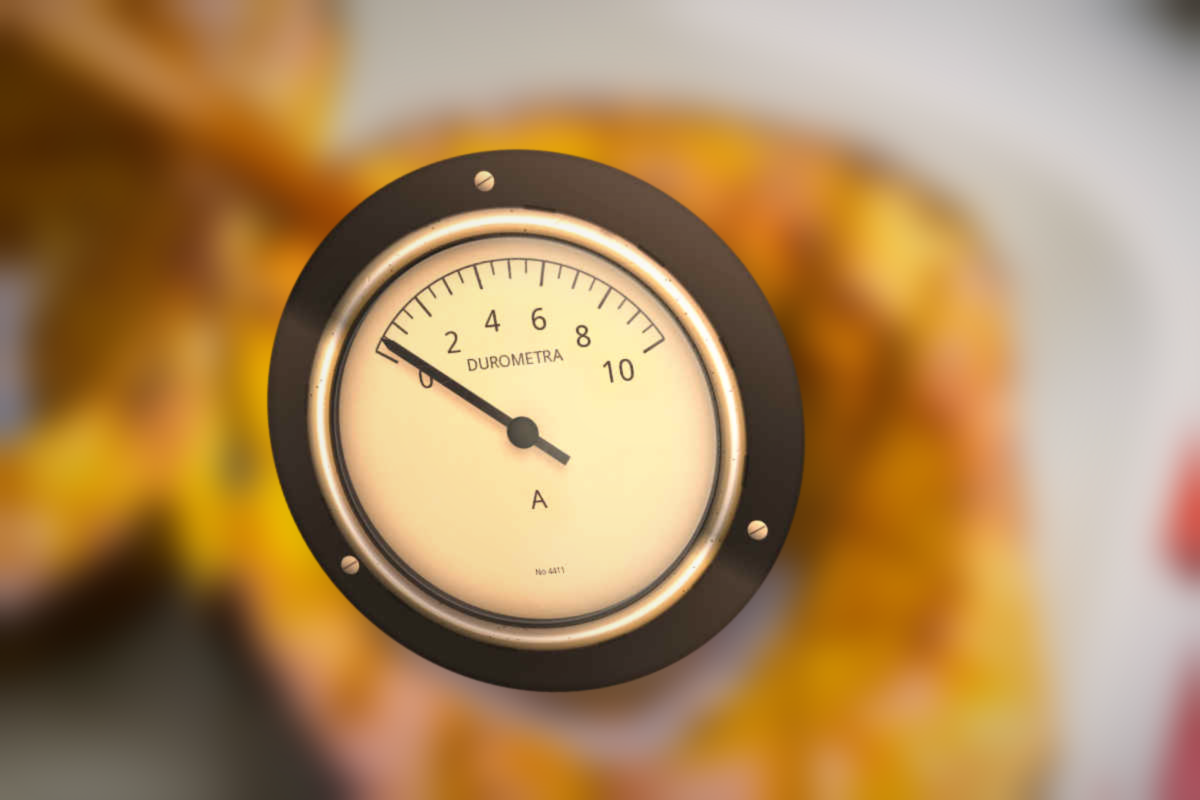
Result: 0.5
